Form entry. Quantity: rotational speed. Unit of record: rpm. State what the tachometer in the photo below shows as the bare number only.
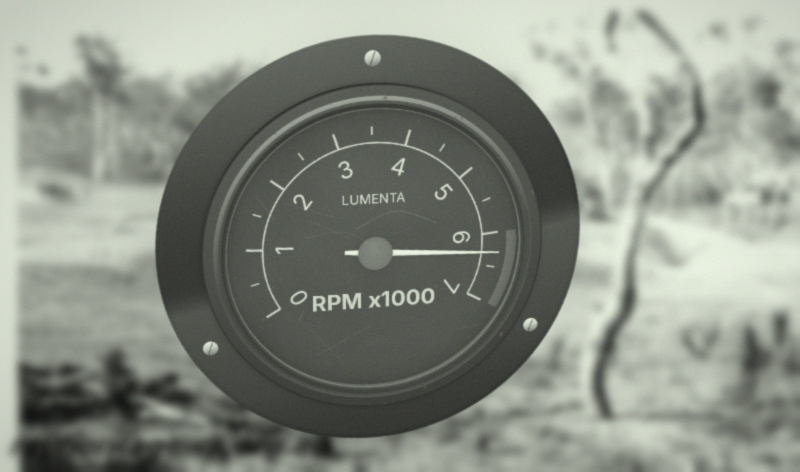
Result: 6250
